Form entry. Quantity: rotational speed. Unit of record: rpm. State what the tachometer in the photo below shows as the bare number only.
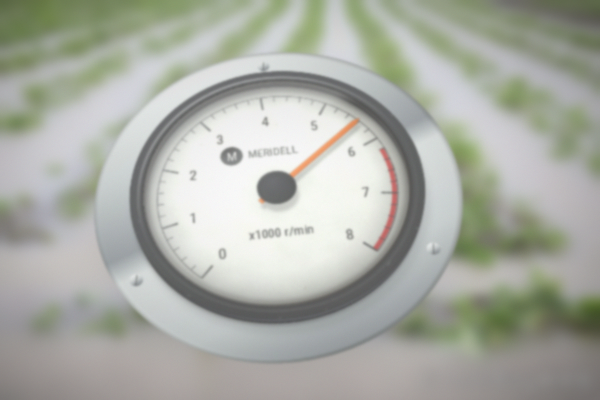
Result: 5600
